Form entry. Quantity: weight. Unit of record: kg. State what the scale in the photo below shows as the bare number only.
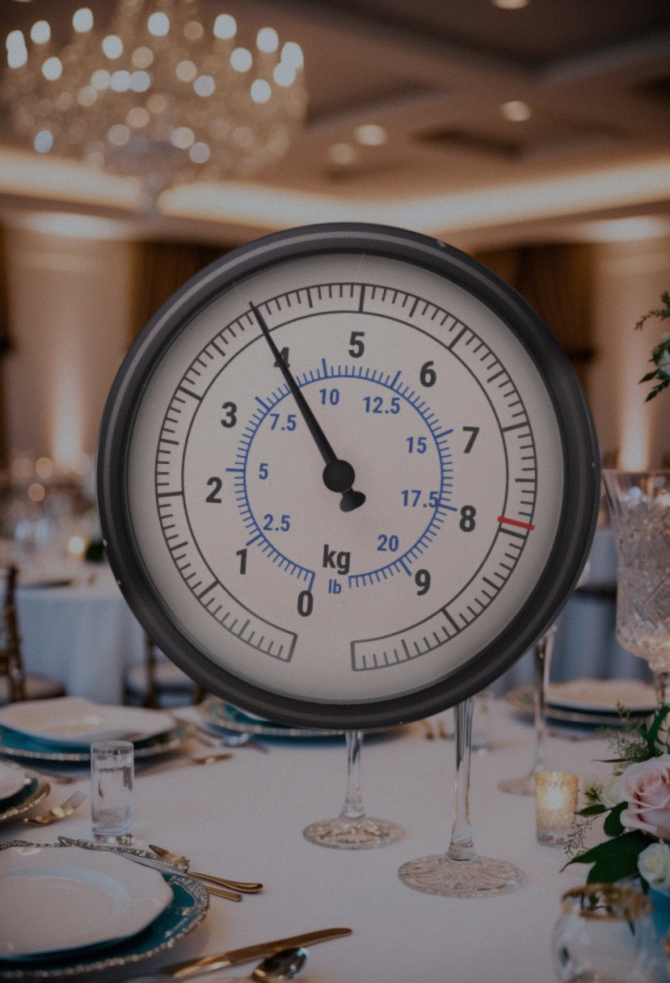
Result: 4
